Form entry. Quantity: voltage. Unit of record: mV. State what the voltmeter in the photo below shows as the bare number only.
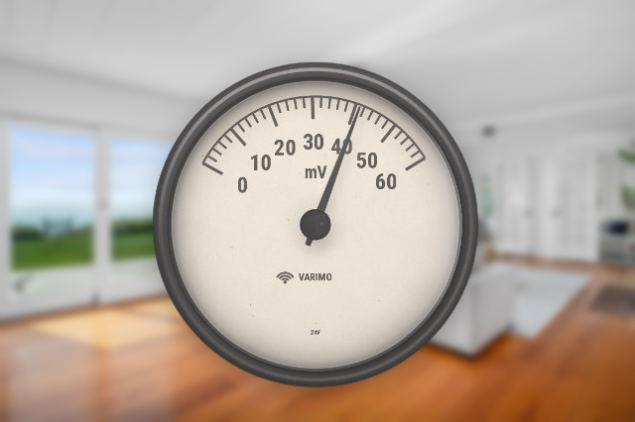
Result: 41
